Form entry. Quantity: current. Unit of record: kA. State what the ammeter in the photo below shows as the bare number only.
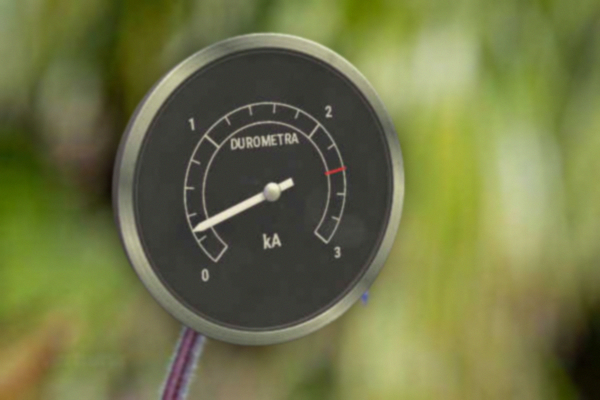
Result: 0.3
